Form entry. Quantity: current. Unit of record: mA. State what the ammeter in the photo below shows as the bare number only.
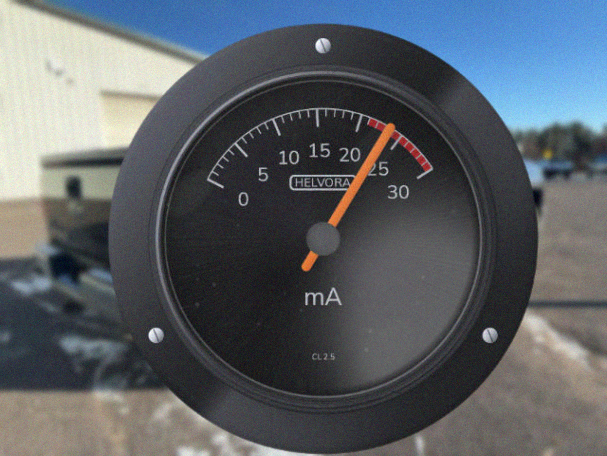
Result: 23.5
